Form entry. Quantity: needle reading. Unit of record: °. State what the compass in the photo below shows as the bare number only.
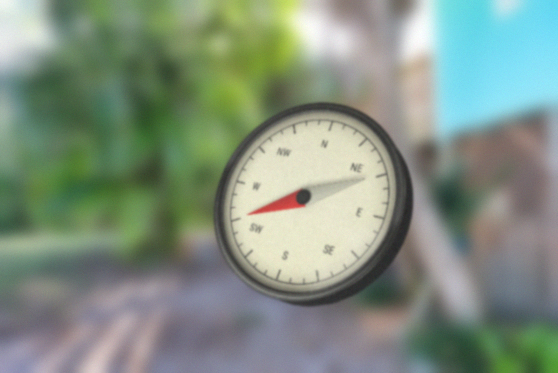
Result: 240
